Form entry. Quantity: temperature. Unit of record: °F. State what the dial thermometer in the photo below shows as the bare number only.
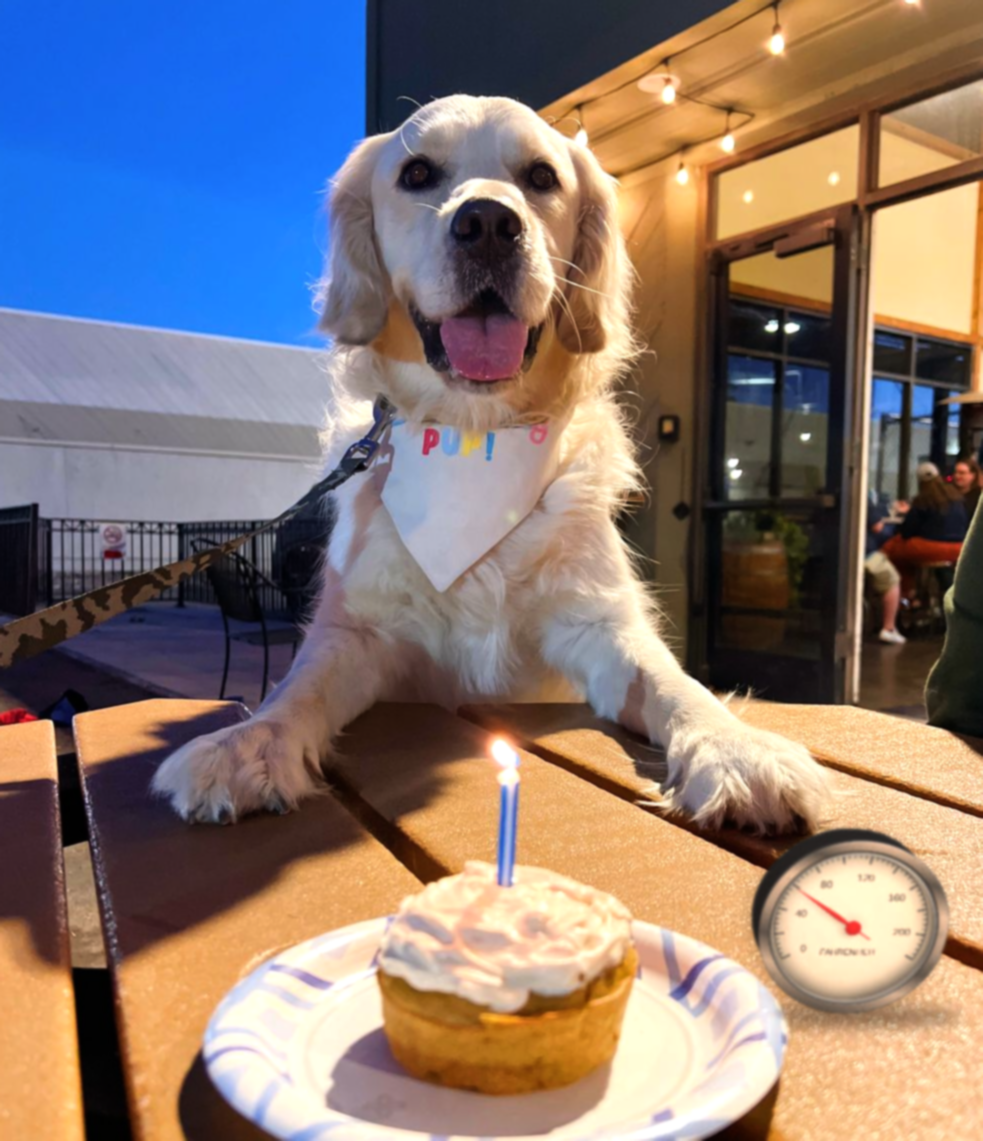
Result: 60
